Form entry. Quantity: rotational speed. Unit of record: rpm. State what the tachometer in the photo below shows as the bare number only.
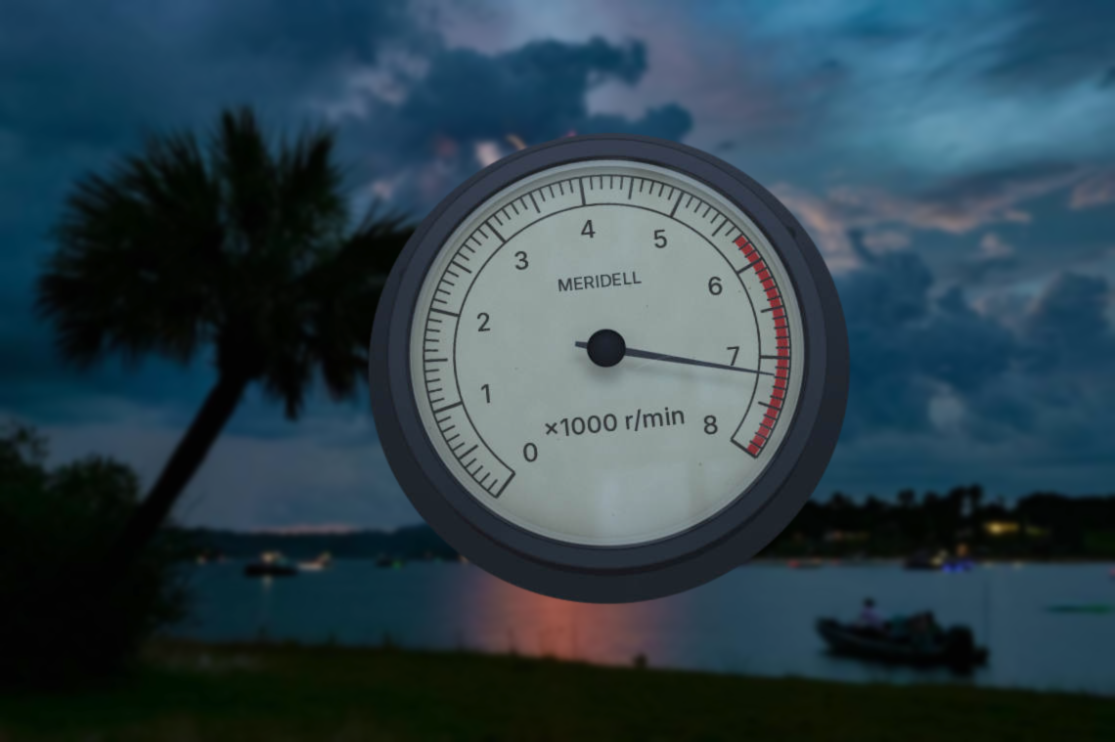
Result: 7200
